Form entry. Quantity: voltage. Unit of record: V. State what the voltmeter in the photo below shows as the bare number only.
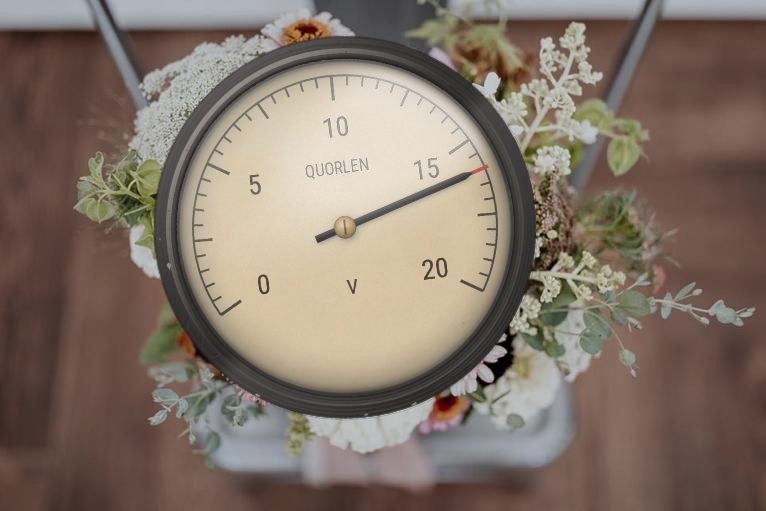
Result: 16
